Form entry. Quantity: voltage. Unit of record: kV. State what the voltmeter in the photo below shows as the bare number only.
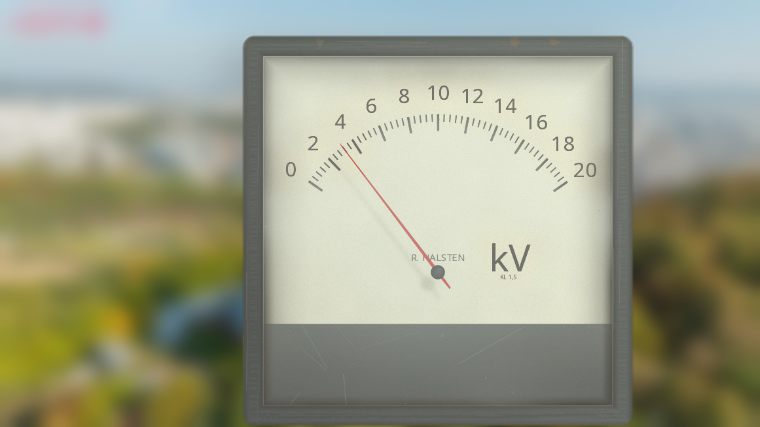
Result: 3.2
